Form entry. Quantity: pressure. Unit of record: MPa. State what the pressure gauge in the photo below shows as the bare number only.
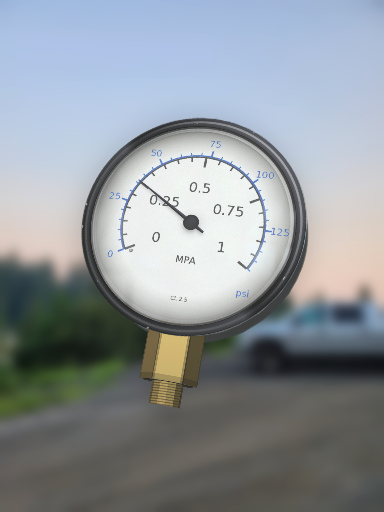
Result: 0.25
